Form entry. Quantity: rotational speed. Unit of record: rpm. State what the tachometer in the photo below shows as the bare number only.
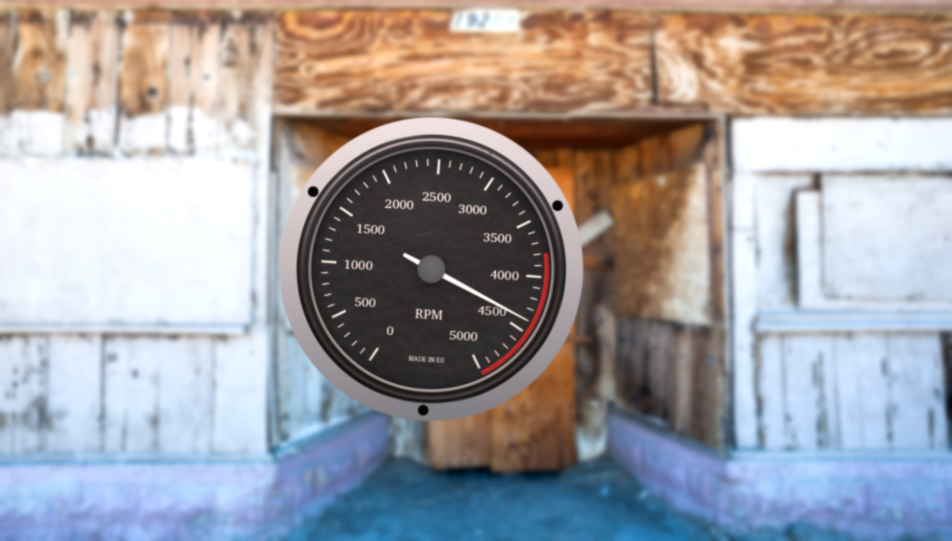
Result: 4400
